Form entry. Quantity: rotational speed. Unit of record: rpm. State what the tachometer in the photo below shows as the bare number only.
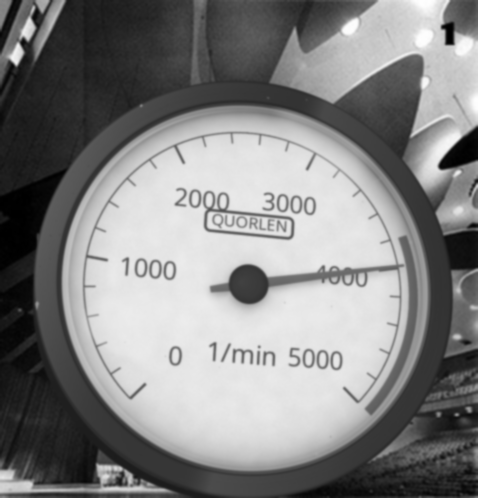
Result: 4000
